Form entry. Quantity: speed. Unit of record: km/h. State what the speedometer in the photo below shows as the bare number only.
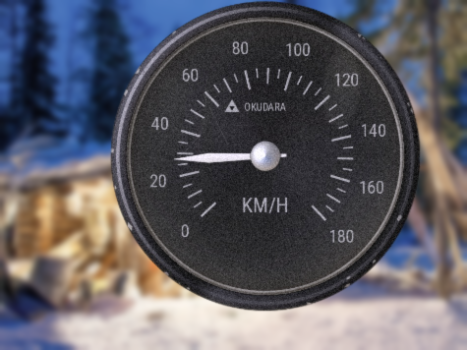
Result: 27.5
